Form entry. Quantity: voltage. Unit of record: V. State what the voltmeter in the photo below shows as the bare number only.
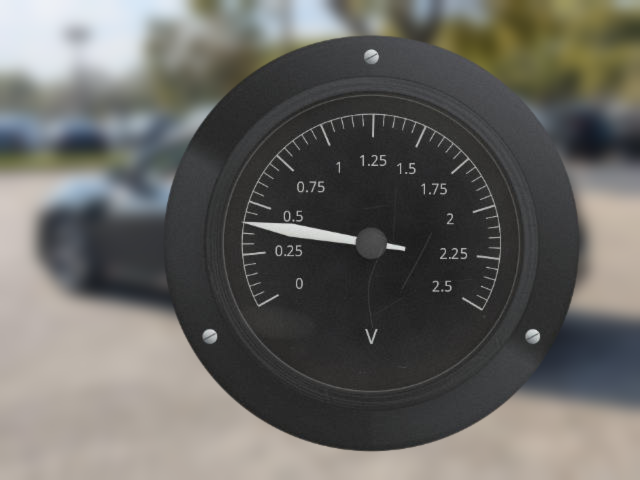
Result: 0.4
